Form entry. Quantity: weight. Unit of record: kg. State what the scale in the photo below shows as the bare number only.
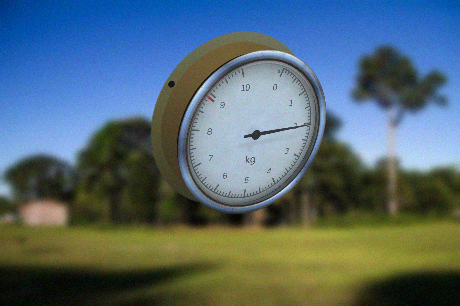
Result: 2
